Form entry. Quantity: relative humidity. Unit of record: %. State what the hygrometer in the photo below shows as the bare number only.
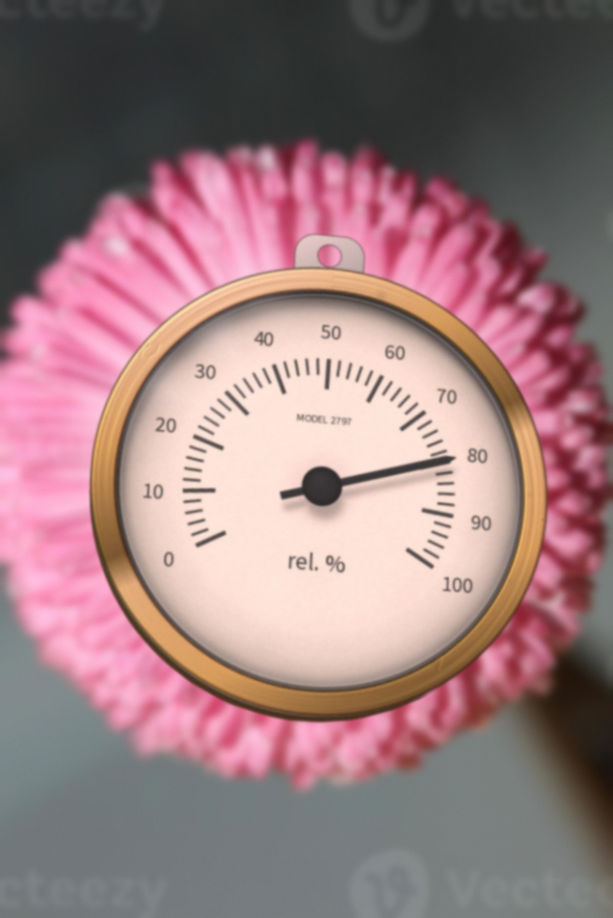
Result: 80
